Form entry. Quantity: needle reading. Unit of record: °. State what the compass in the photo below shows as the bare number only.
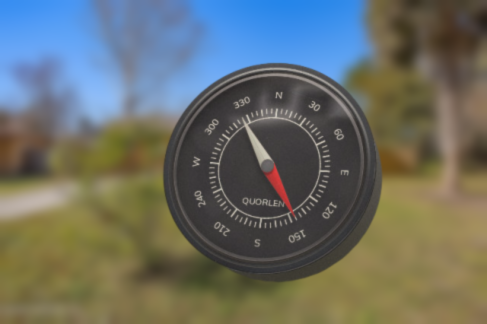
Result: 145
